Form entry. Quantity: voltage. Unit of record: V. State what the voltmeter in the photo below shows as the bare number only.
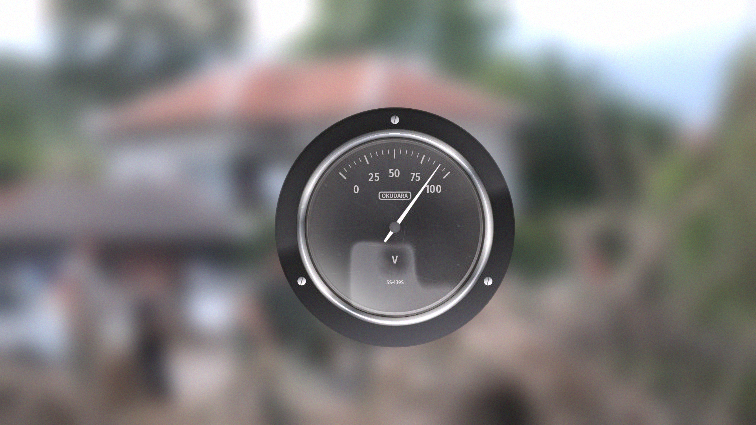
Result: 90
